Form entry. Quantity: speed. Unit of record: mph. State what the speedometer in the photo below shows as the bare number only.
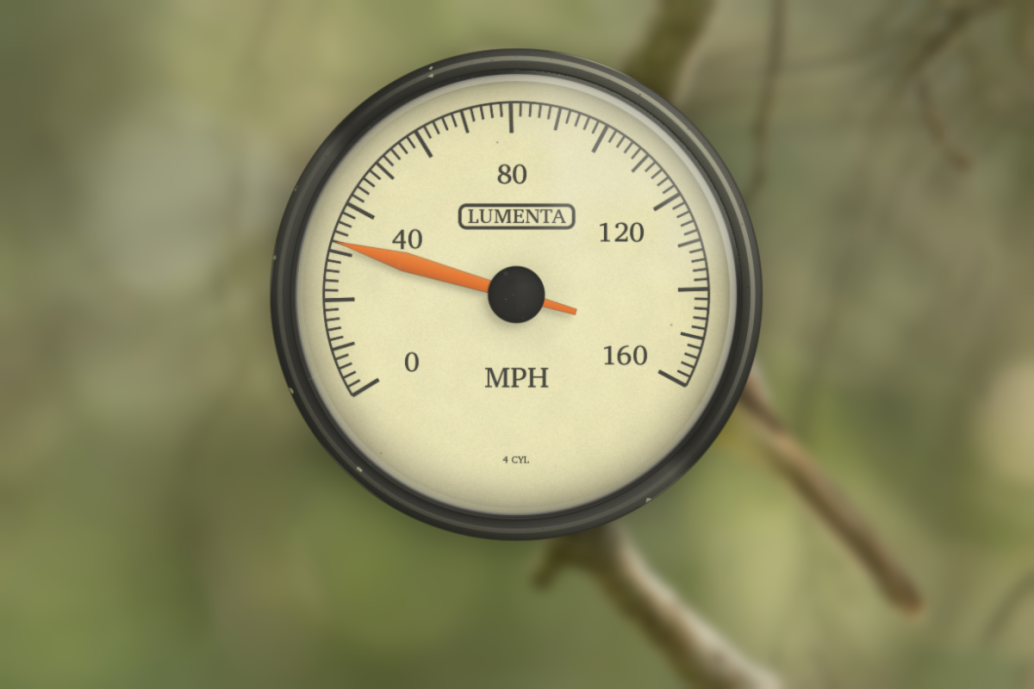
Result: 32
